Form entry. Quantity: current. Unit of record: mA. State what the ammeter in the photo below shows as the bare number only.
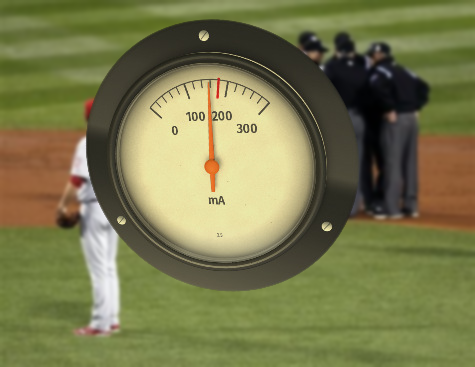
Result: 160
